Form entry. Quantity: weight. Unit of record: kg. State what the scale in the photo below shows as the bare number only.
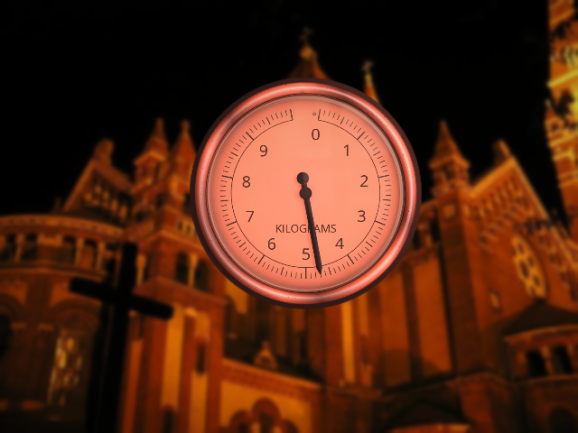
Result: 4.7
